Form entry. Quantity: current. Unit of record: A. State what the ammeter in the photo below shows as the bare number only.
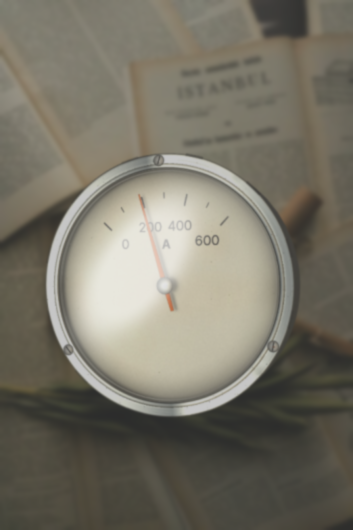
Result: 200
